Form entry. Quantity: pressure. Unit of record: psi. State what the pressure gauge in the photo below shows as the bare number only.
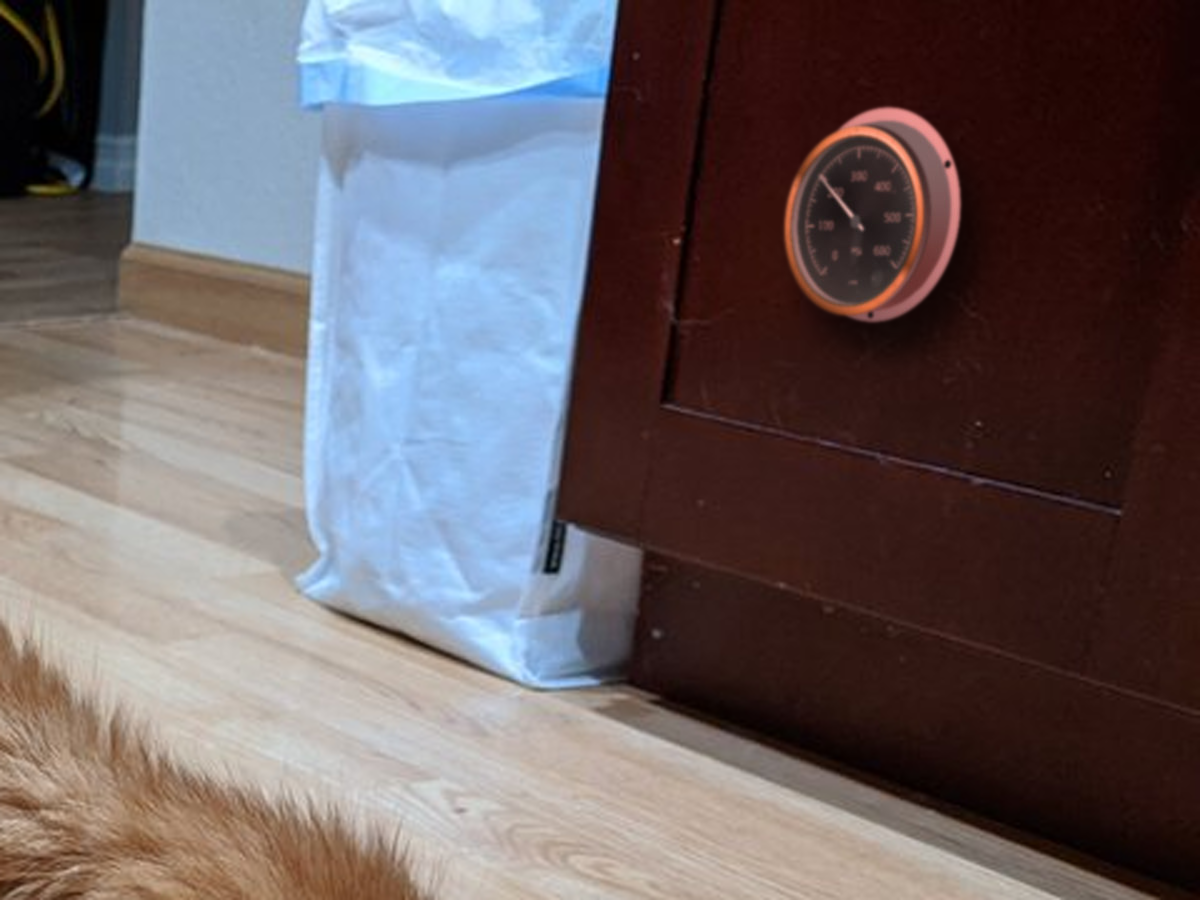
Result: 200
